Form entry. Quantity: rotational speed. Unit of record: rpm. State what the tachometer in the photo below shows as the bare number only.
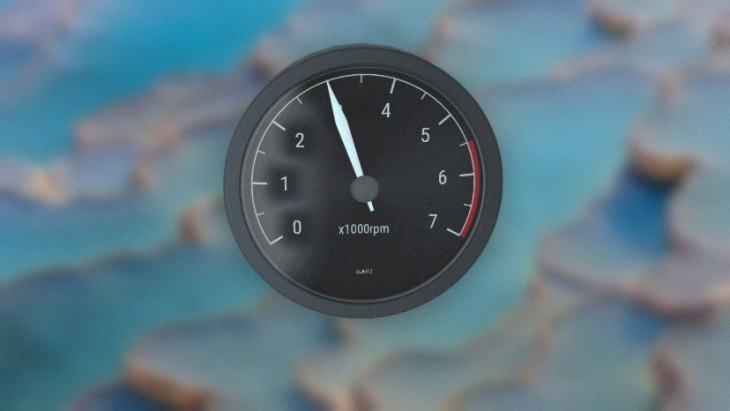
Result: 3000
